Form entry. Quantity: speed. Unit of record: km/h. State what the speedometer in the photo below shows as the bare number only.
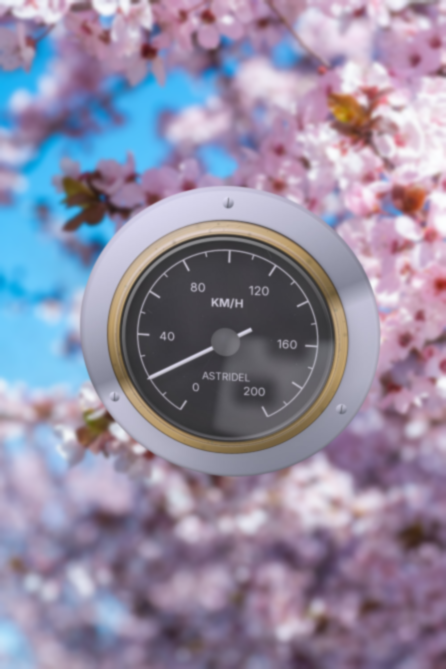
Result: 20
